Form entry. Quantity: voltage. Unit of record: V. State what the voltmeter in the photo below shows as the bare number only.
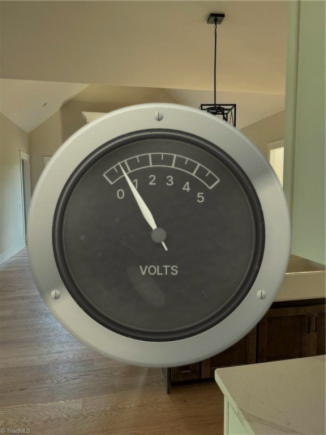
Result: 0.75
